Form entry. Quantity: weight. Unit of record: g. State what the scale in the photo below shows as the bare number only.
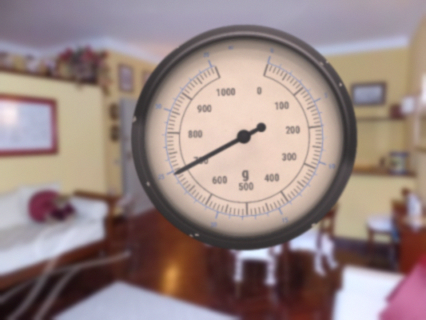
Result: 700
